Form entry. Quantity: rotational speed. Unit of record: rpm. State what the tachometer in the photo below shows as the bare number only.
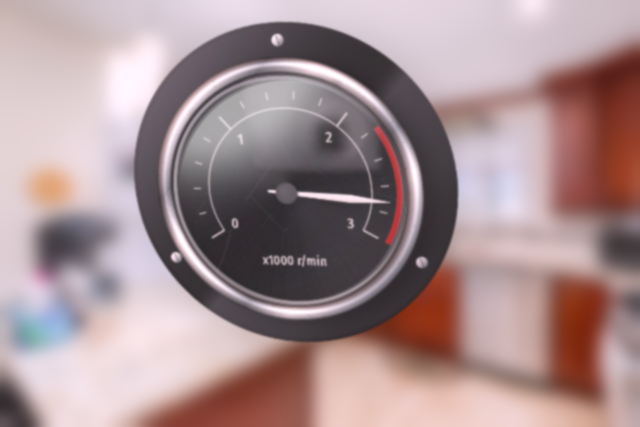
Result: 2700
